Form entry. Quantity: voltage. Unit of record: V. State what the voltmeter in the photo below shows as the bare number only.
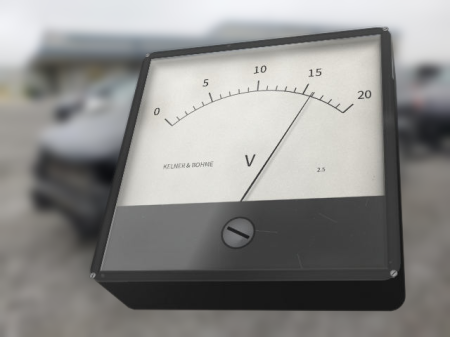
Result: 16
